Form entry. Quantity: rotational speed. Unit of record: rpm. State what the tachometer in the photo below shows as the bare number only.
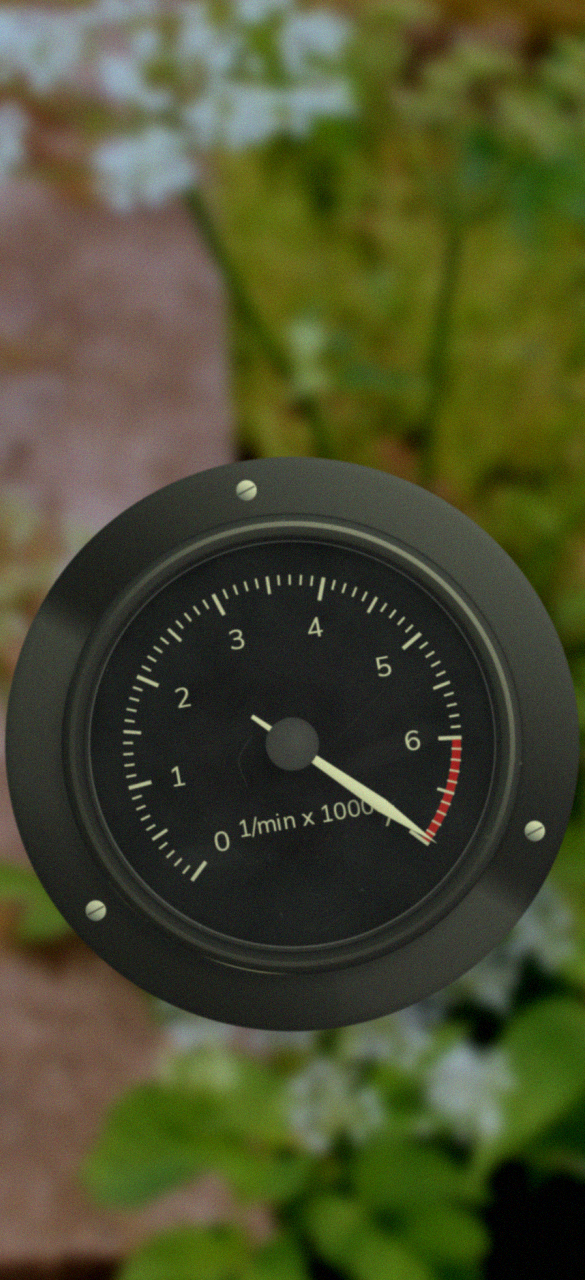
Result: 6950
